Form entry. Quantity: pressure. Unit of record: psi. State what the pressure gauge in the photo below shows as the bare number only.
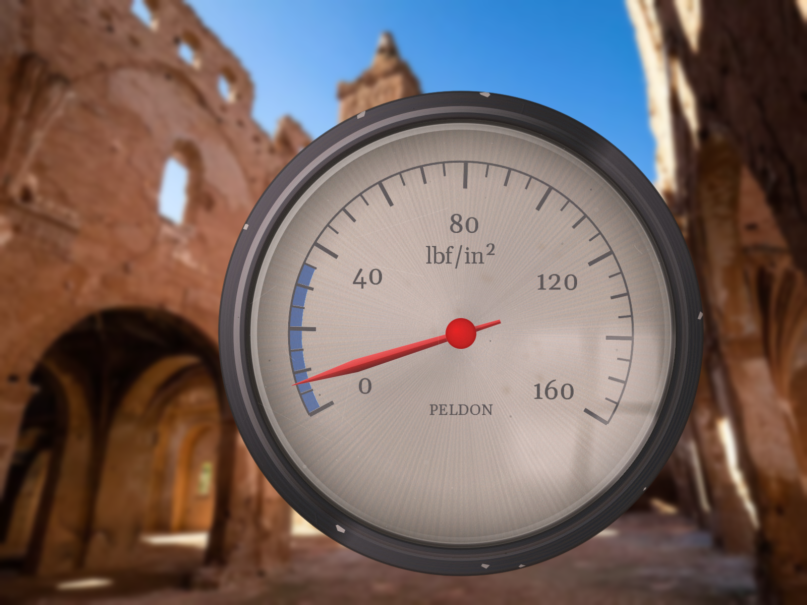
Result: 7.5
